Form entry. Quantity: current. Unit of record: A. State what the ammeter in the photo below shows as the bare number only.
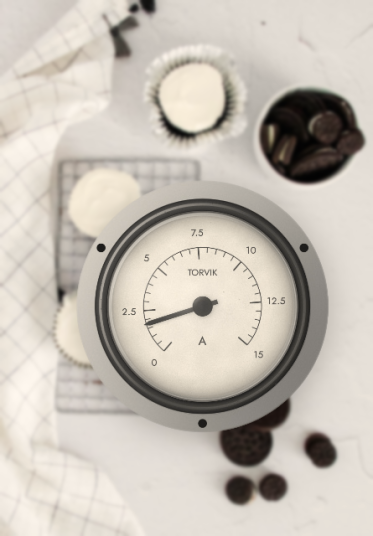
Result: 1.75
